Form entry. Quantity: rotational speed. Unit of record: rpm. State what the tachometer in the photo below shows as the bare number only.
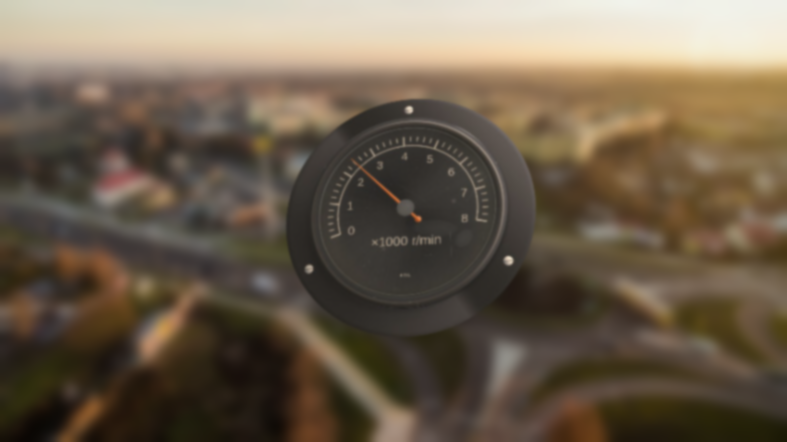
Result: 2400
